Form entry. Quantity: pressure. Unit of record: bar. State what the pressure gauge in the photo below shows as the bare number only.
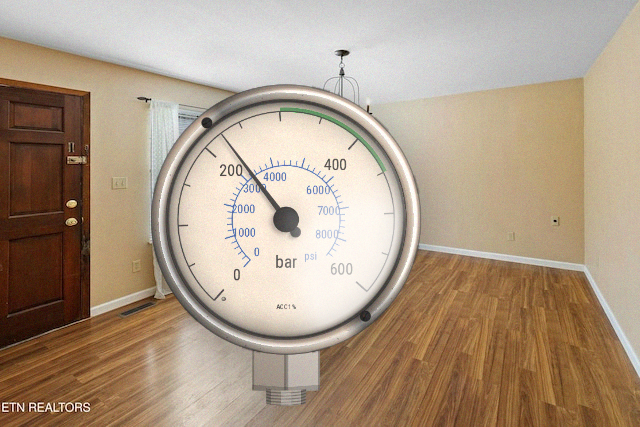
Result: 225
